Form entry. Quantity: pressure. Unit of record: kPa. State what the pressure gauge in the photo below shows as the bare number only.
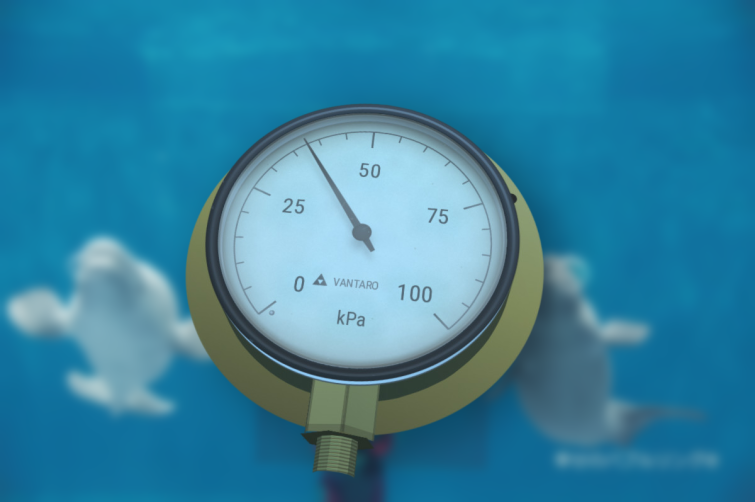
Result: 37.5
